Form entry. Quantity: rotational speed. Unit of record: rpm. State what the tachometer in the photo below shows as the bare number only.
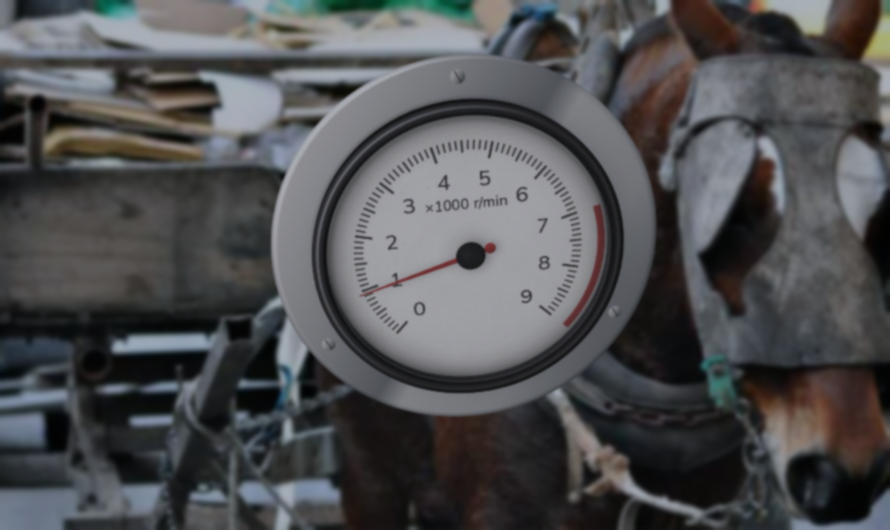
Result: 1000
